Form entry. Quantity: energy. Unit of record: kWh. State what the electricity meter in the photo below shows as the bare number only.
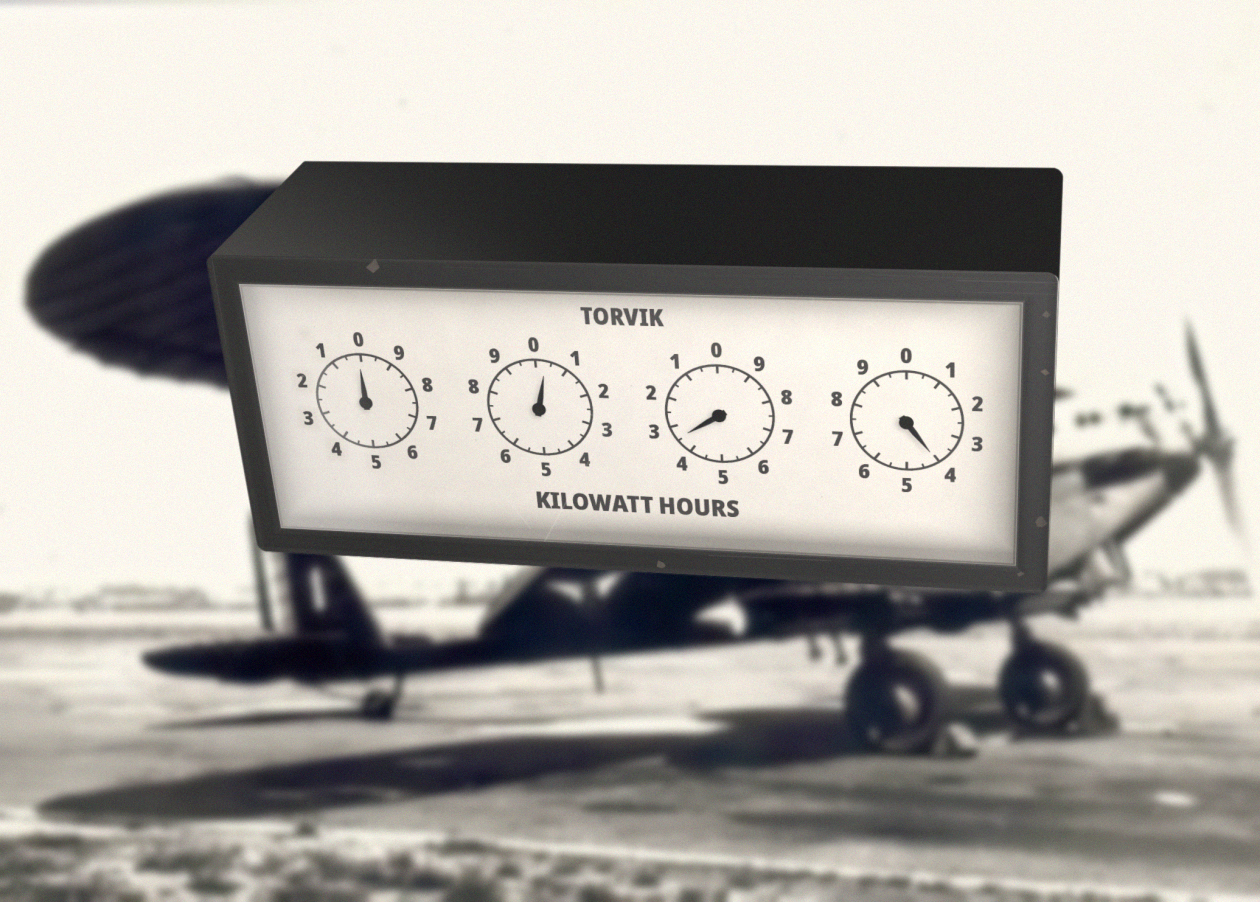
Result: 34
